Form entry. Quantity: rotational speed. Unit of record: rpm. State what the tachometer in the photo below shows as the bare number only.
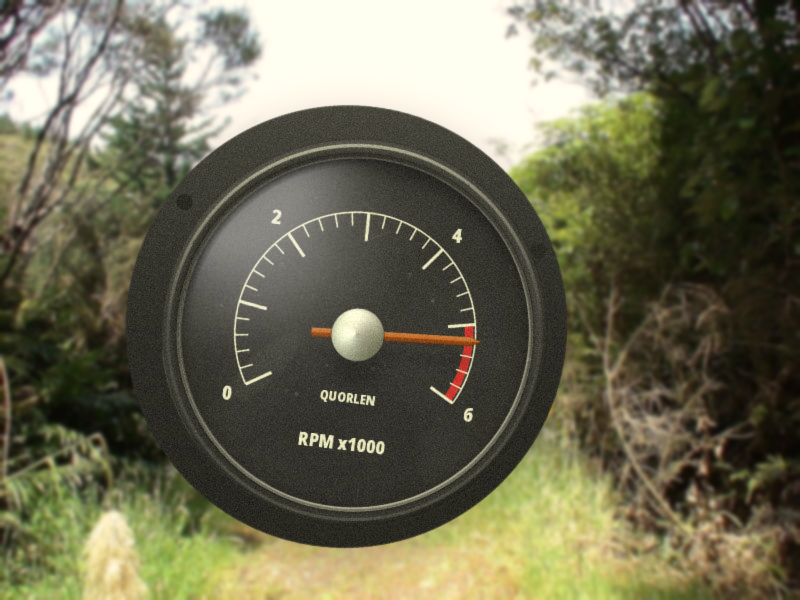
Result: 5200
